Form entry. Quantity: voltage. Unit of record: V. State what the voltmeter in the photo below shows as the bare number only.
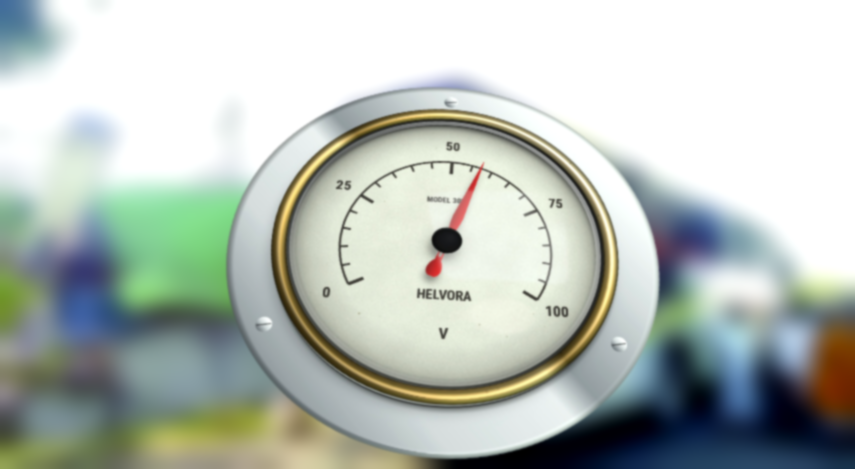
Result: 57.5
